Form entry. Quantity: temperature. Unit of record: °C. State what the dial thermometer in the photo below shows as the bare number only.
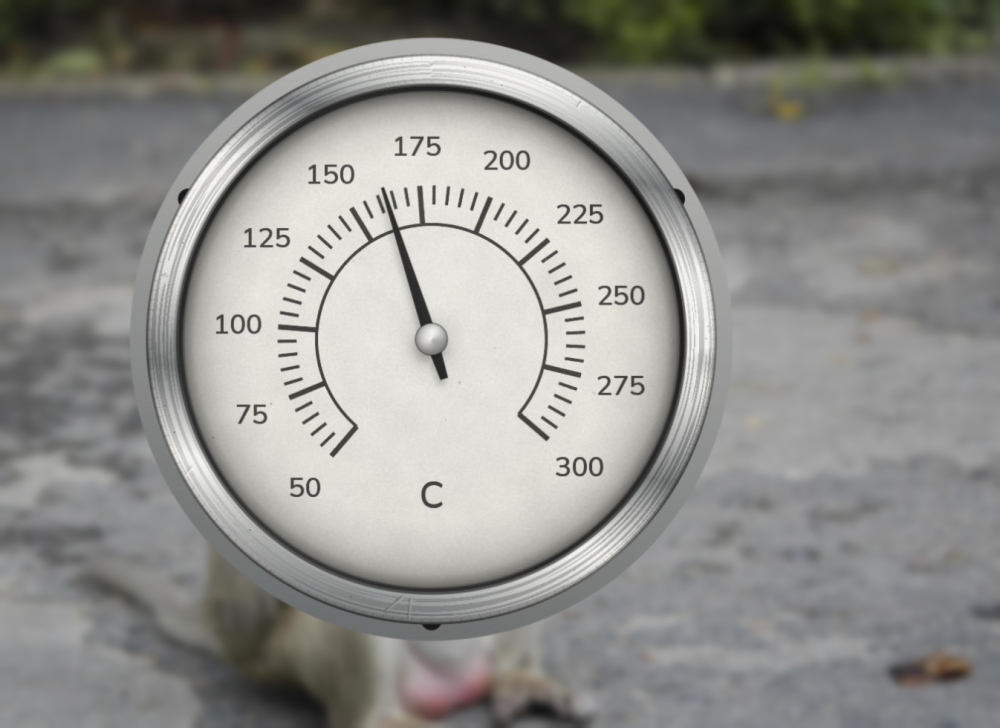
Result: 162.5
